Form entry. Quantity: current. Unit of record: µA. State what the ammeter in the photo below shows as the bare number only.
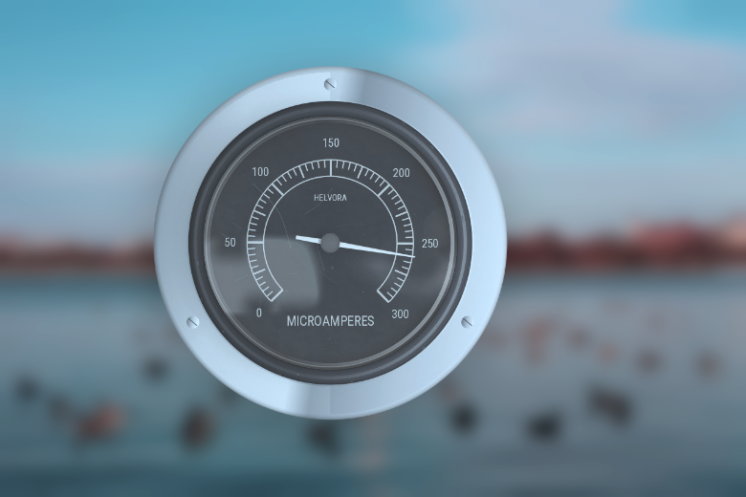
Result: 260
